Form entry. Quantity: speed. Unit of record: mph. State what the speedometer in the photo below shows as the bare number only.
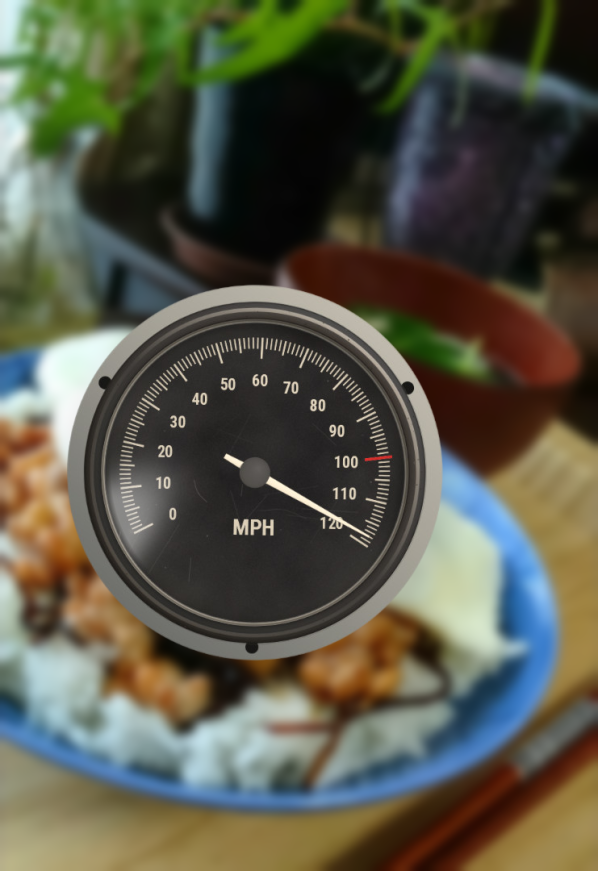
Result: 118
